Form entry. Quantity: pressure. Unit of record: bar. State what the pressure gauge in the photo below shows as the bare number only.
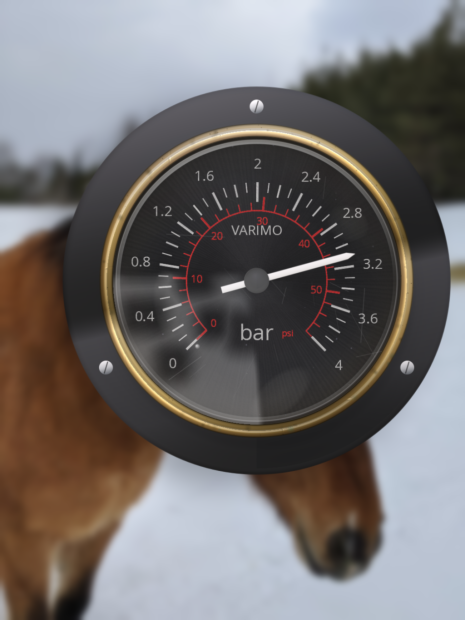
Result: 3.1
